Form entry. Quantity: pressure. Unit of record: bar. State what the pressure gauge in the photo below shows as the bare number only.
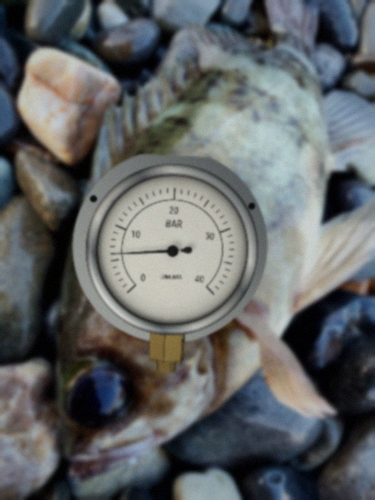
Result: 6
